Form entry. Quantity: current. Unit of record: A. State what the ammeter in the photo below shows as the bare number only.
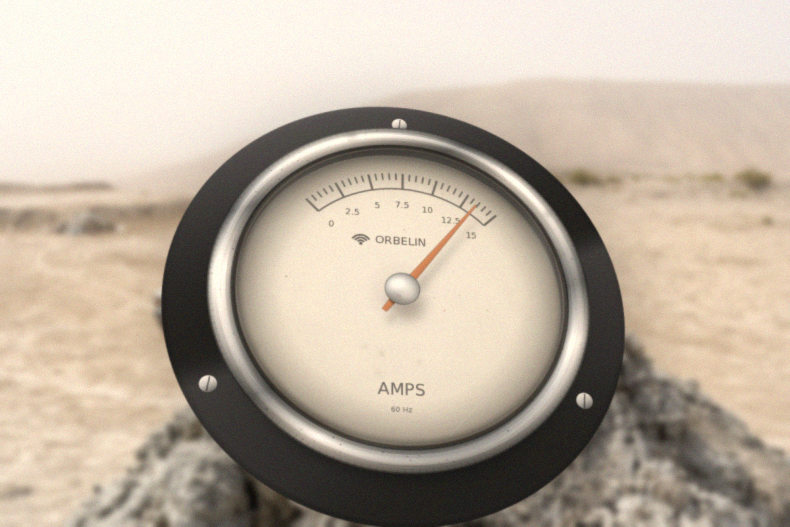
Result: 13.5
